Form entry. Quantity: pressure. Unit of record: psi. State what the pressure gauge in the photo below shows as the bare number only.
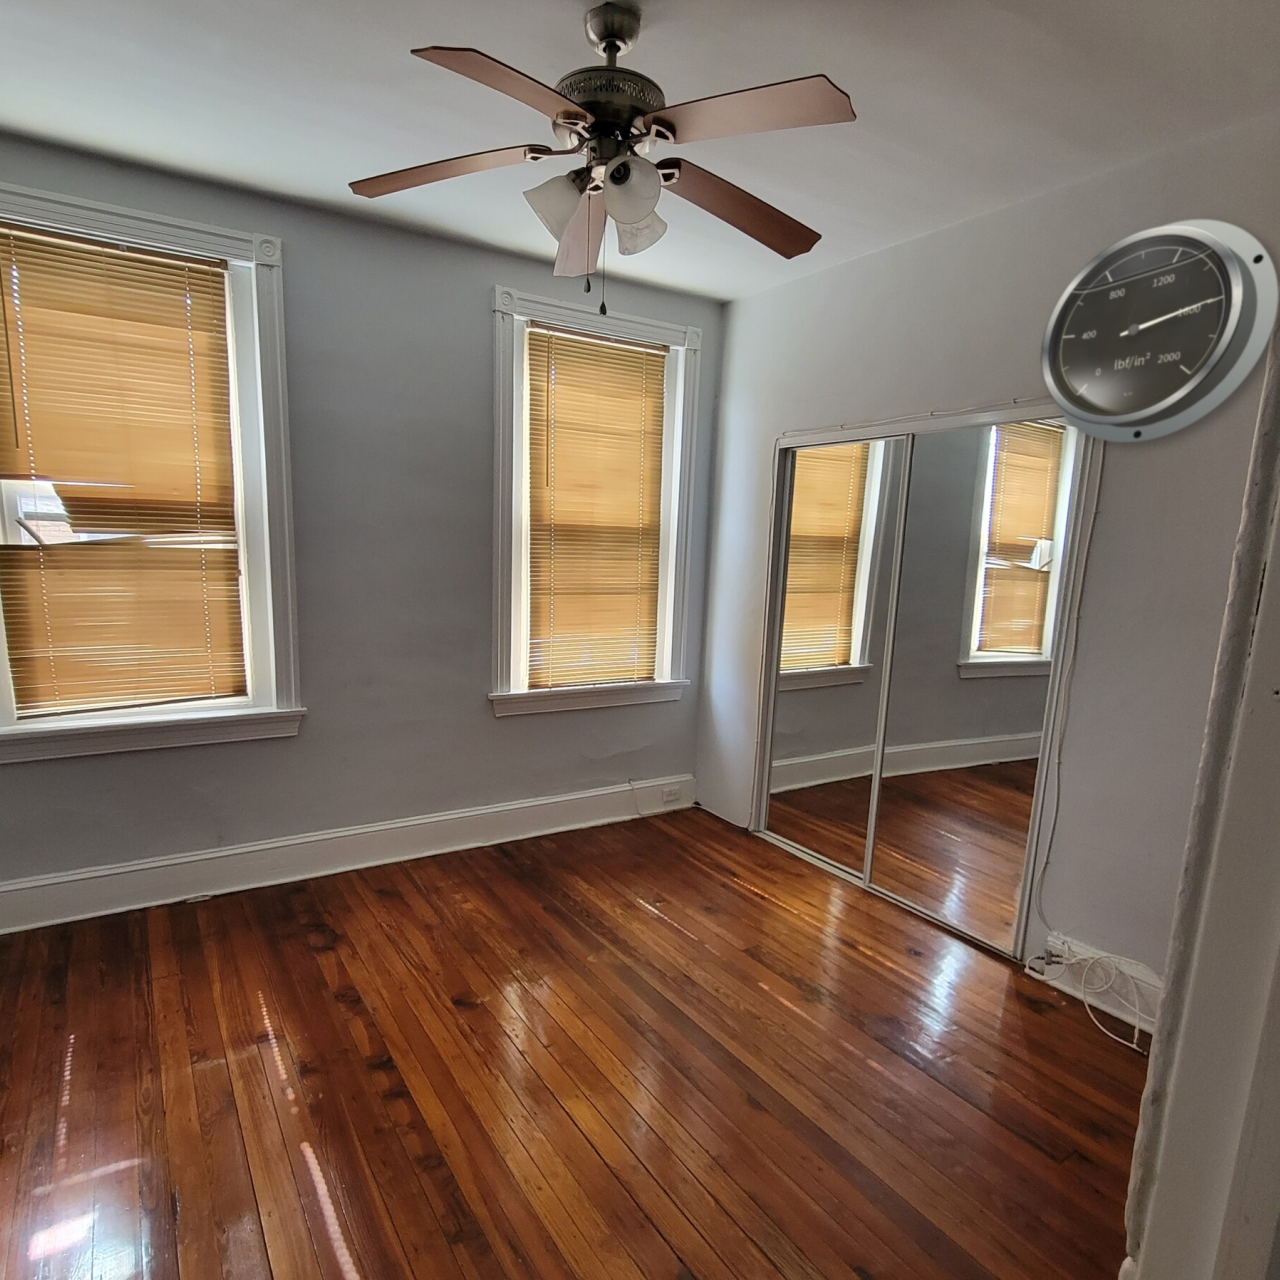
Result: 1600
